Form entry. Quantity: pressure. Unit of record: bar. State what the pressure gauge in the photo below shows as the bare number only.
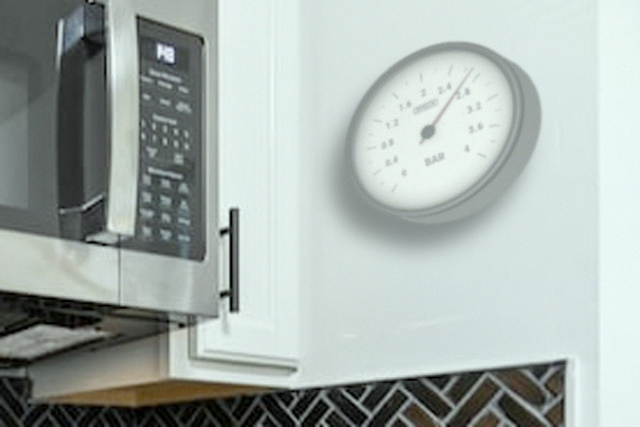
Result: 2.7
